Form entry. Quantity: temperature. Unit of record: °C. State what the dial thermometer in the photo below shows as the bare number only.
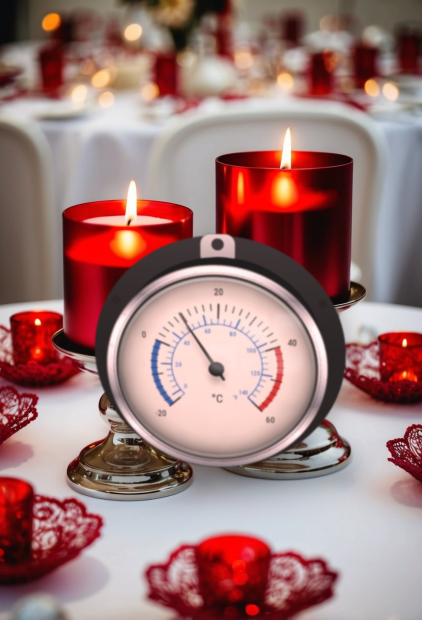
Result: 10
